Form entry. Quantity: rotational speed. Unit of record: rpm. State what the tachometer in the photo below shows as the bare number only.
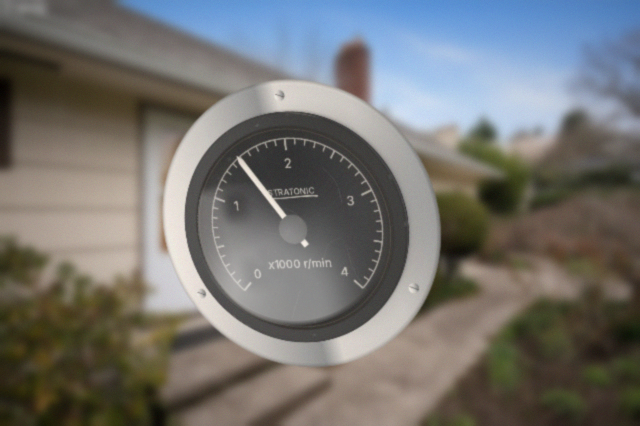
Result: 1500
